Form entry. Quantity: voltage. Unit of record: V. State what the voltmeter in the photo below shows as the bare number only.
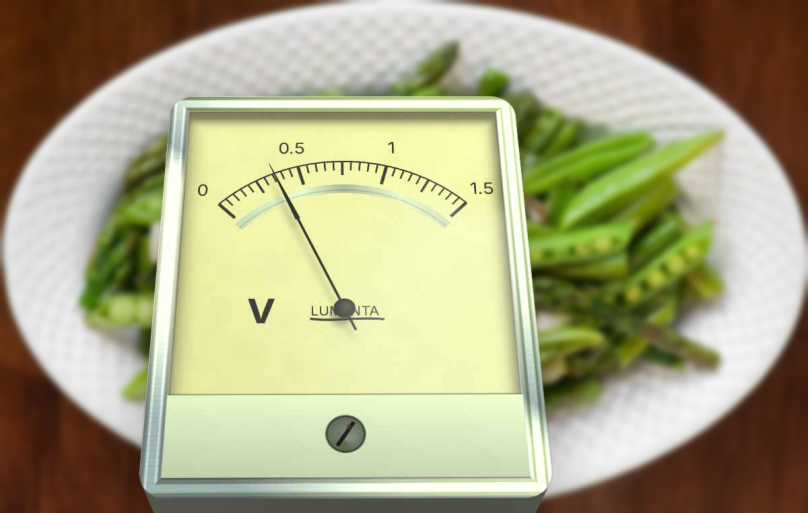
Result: 0.35
